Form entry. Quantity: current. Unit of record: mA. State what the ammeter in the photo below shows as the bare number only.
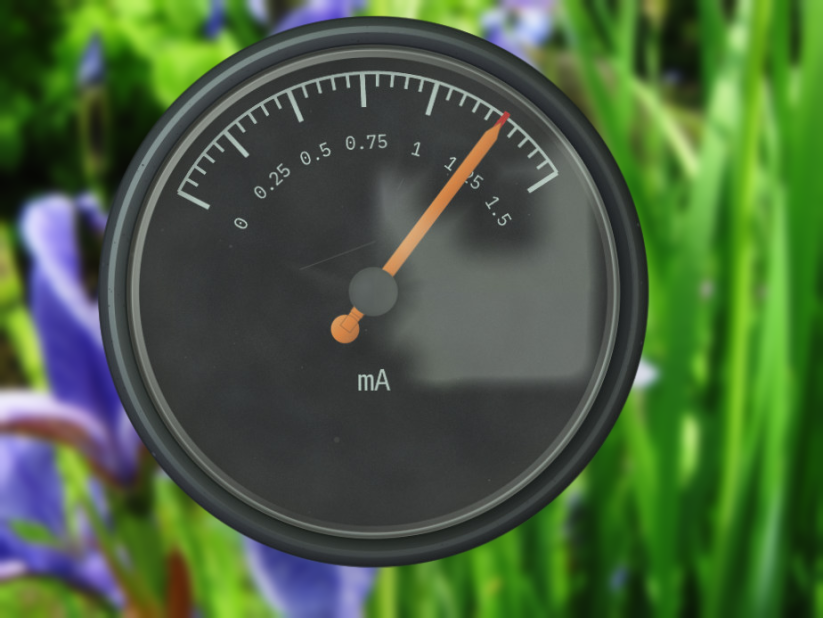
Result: 1.25
